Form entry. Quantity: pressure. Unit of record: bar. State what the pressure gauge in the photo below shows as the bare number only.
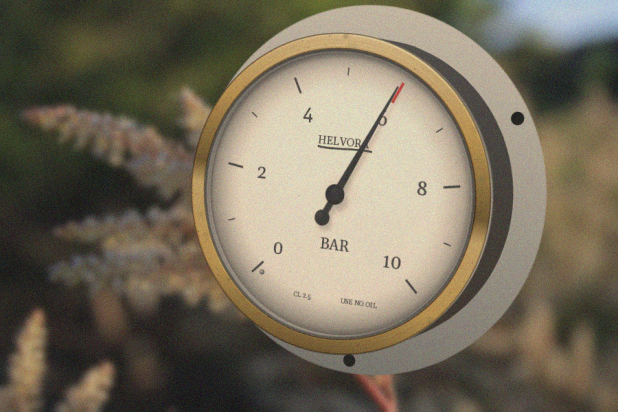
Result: 6
